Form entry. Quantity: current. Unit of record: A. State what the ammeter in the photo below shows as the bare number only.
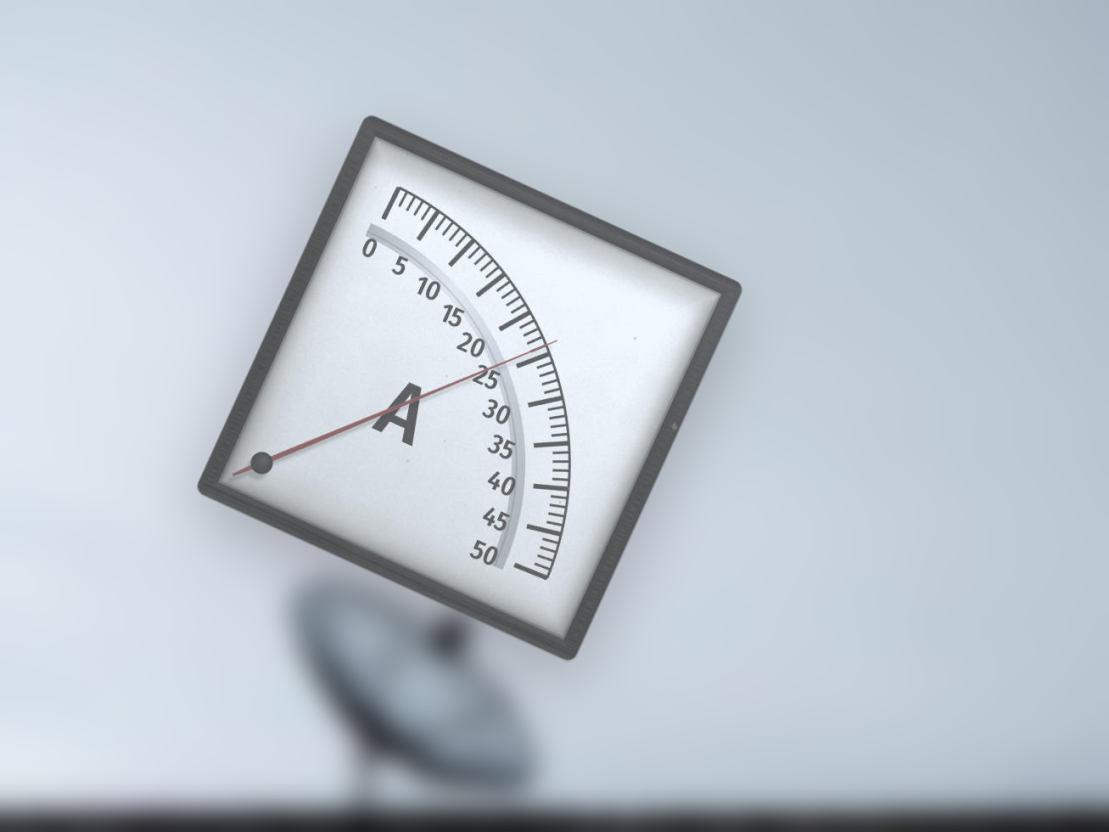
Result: 24
